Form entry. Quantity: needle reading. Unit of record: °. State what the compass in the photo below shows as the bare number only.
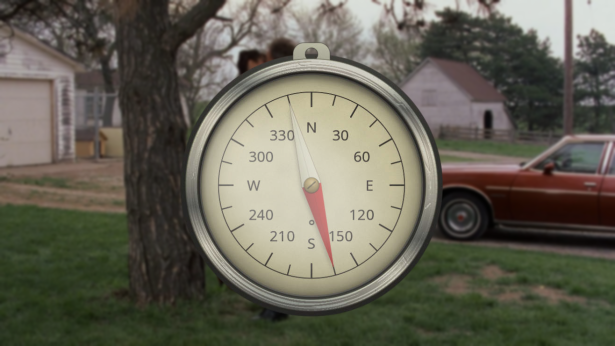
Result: 165
